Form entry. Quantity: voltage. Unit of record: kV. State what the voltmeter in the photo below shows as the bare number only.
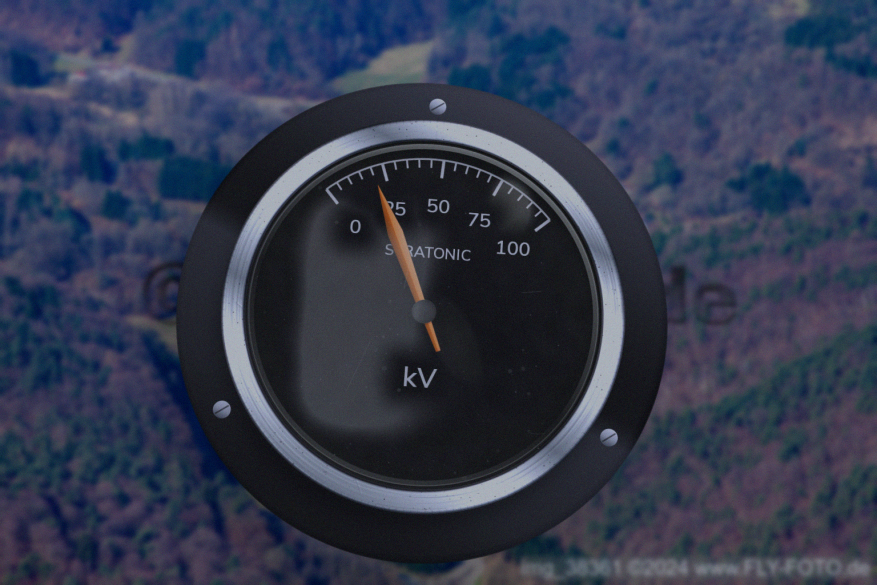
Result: 20
